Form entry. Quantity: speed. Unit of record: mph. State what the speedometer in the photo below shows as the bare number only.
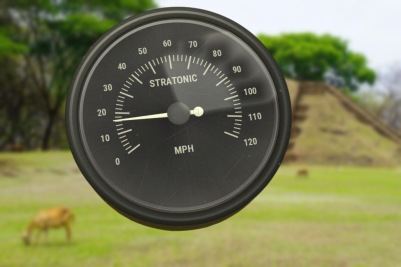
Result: 16
